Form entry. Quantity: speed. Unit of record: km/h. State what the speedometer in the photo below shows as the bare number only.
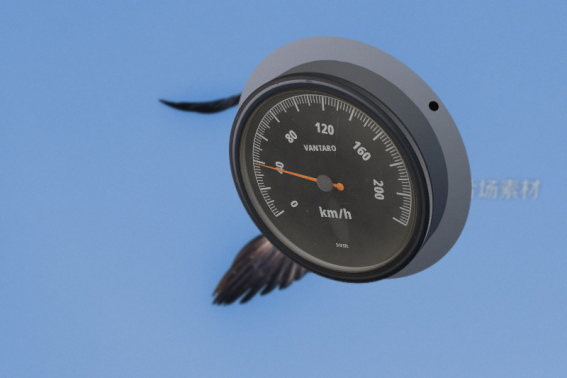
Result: 40
